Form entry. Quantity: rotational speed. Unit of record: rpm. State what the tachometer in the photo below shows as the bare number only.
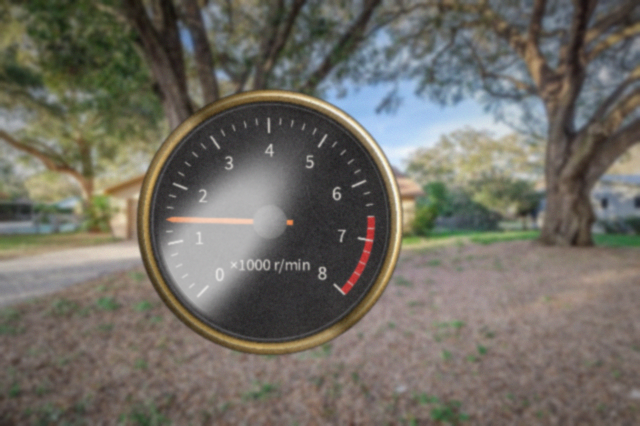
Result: 1400
